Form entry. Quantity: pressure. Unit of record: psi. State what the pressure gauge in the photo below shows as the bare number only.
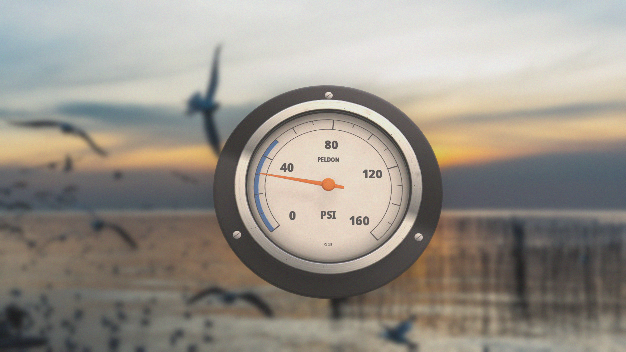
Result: 30
